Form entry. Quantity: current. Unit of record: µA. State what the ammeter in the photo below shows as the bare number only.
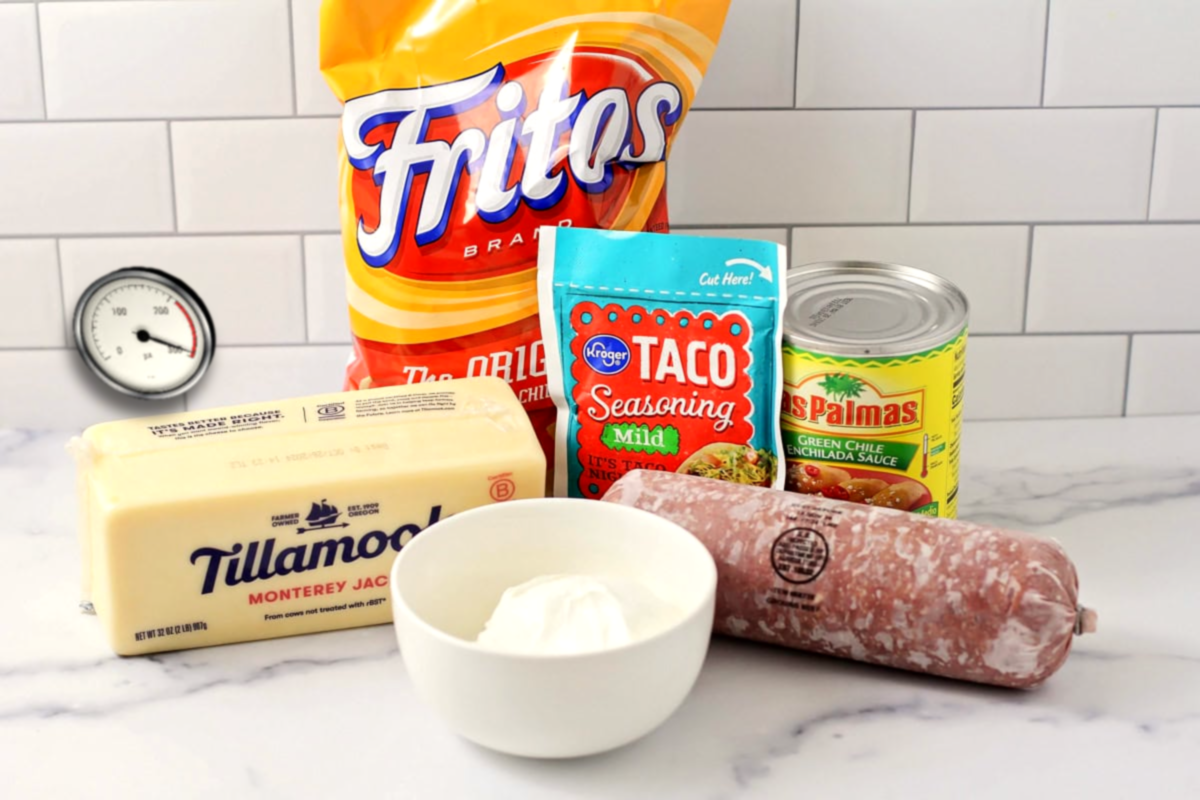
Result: 290
